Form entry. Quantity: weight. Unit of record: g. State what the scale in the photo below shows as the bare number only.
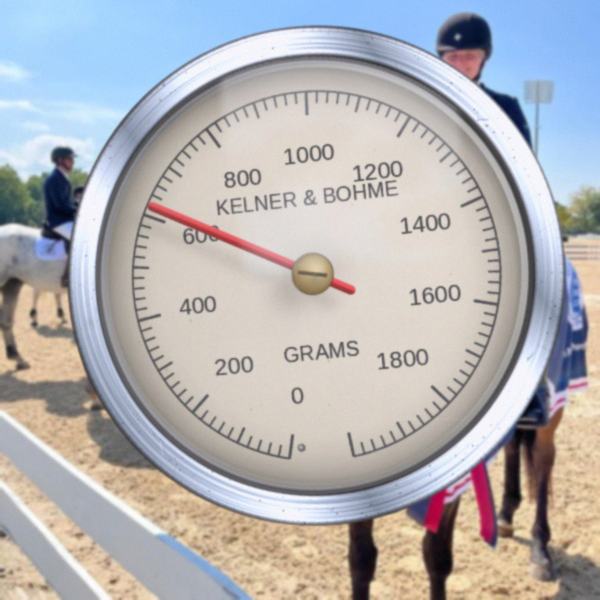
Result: 620
